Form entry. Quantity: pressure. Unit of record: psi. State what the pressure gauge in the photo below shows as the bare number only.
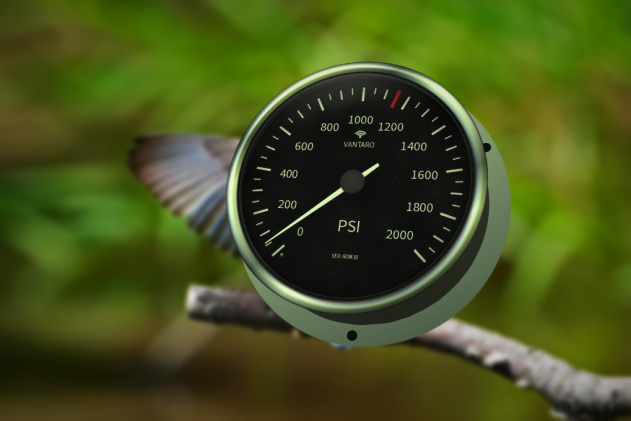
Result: 50
